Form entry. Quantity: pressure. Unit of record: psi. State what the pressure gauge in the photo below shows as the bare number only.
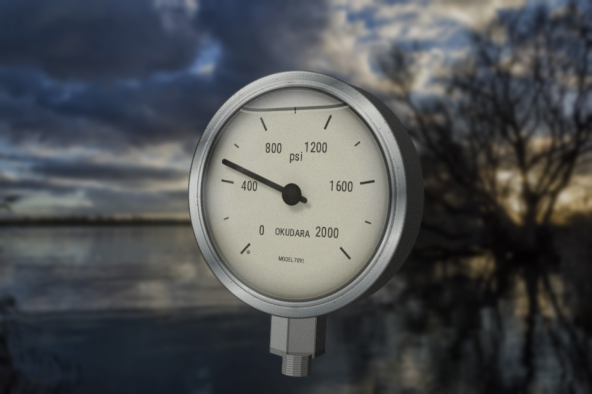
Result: 500
